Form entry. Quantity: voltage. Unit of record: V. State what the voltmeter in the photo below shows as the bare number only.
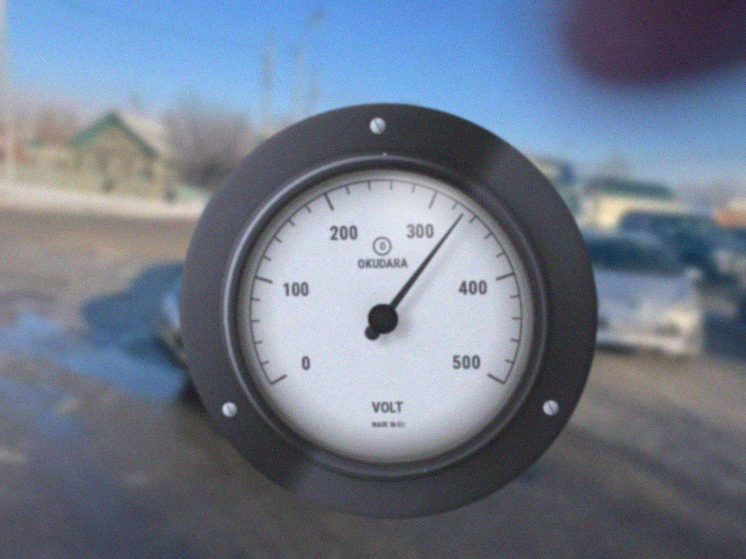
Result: 330
